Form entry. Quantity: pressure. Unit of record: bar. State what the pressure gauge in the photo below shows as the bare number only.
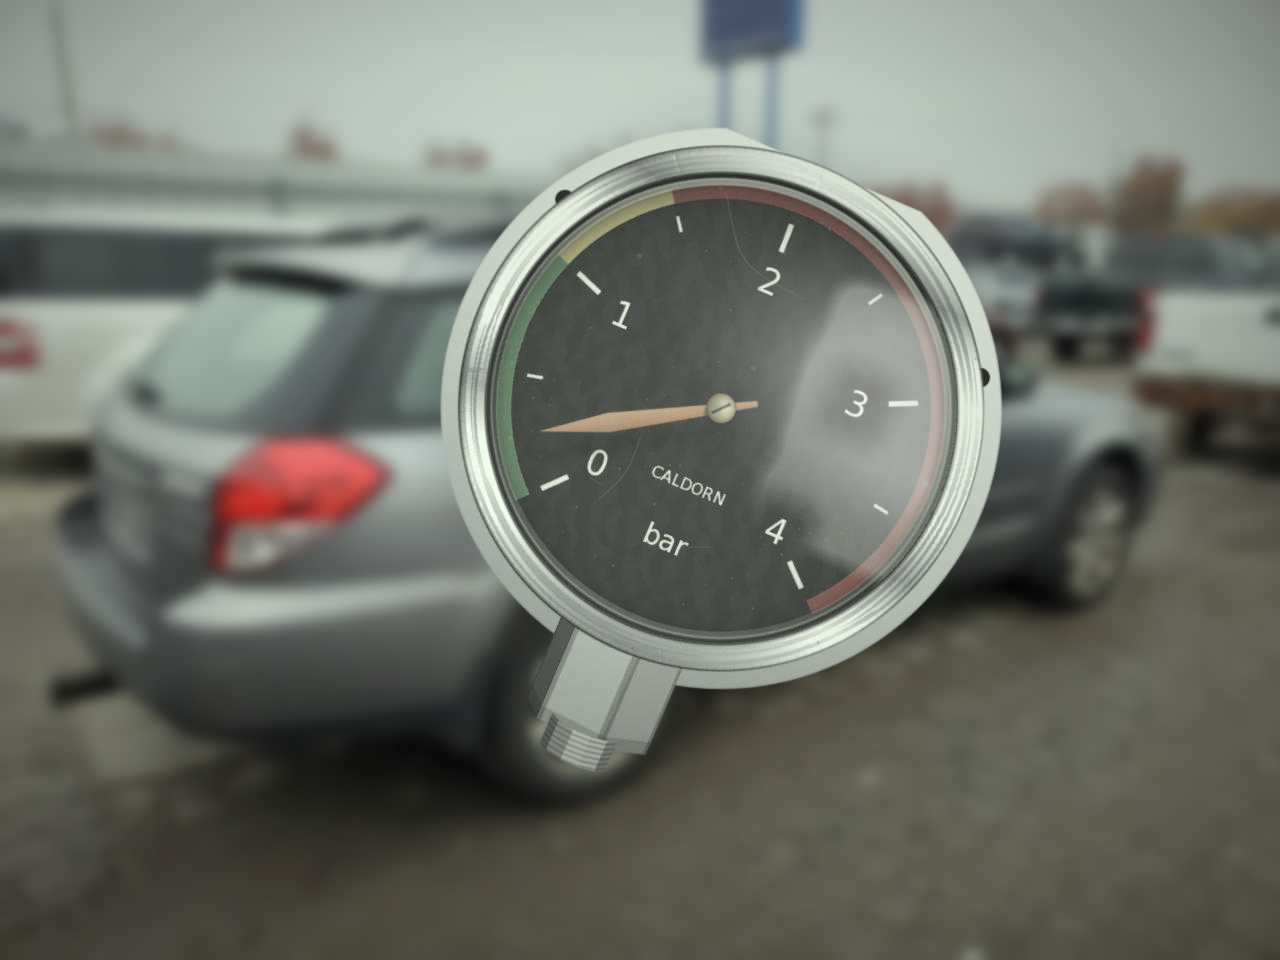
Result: 0.25
